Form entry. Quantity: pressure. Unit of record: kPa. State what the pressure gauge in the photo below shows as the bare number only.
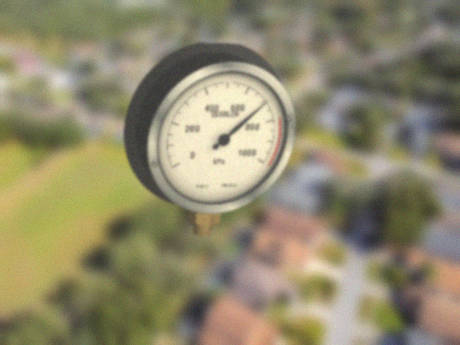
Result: 700
